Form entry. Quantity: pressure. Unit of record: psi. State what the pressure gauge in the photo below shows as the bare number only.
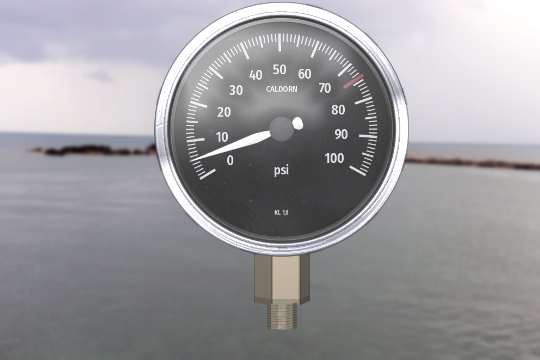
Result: 5
